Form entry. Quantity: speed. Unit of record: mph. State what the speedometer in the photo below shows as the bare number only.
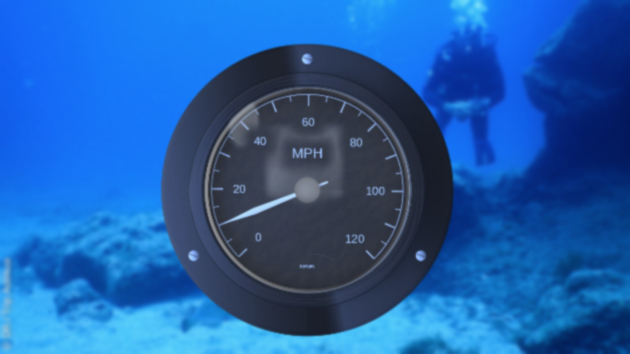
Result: 10
